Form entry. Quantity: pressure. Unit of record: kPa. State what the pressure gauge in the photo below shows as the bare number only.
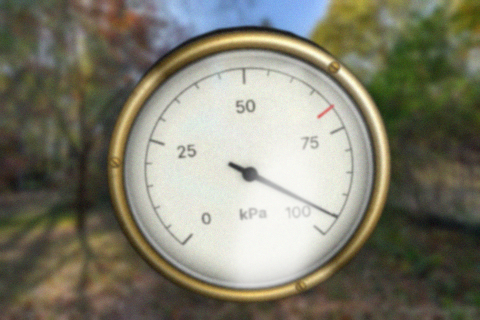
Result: 95
